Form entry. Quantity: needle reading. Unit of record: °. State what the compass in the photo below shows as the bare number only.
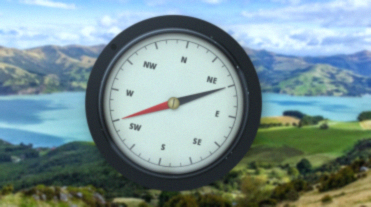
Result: 240
